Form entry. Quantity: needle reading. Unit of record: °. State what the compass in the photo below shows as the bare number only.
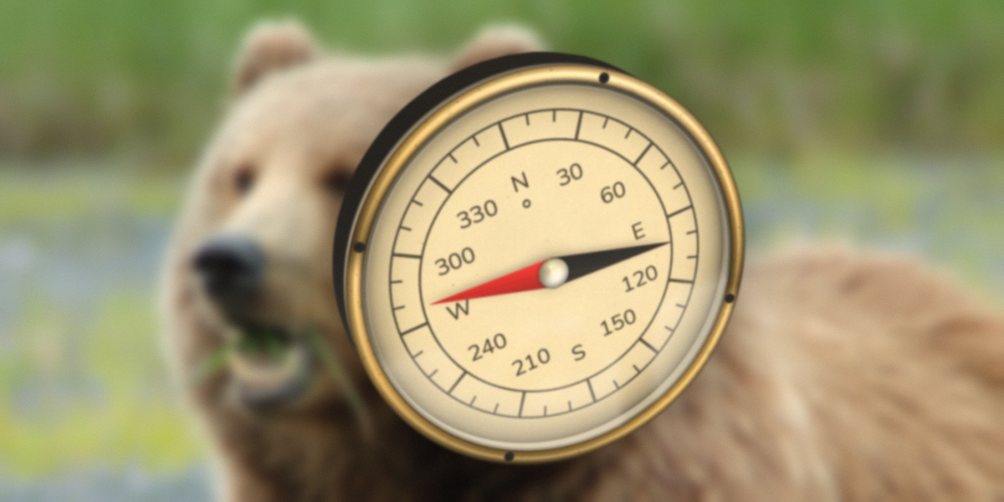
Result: 280
